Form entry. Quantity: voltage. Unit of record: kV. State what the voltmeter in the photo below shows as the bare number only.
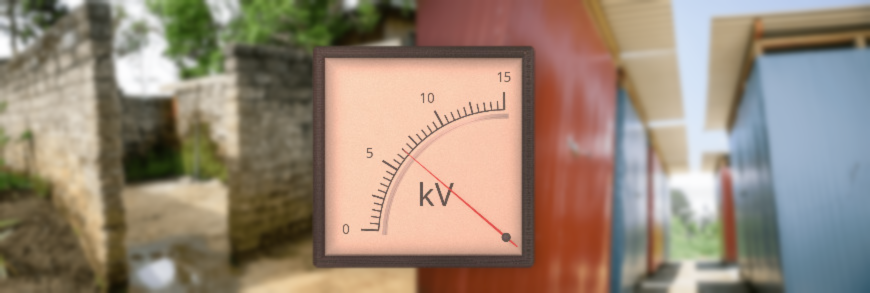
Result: 6.5
